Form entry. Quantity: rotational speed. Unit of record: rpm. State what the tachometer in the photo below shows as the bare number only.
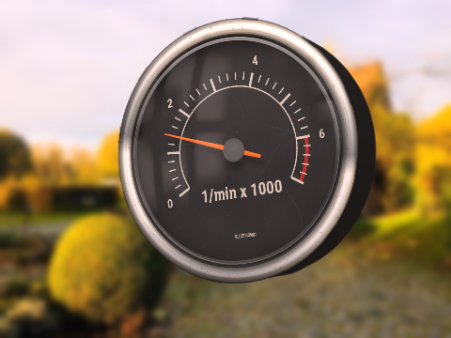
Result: 1400
